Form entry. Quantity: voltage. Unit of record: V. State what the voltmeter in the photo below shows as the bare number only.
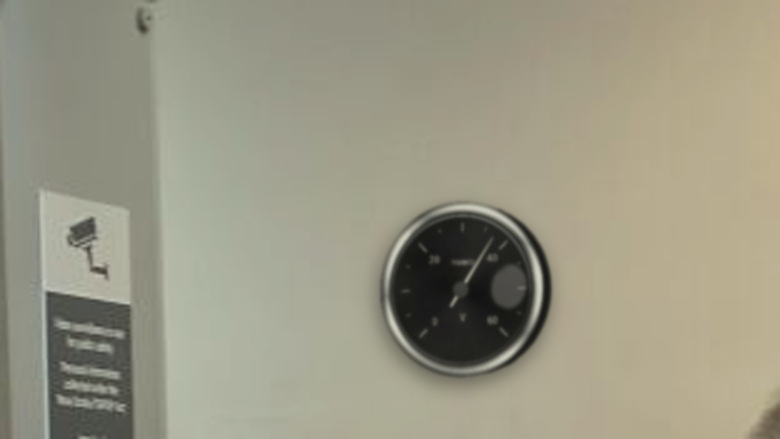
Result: 37.5
